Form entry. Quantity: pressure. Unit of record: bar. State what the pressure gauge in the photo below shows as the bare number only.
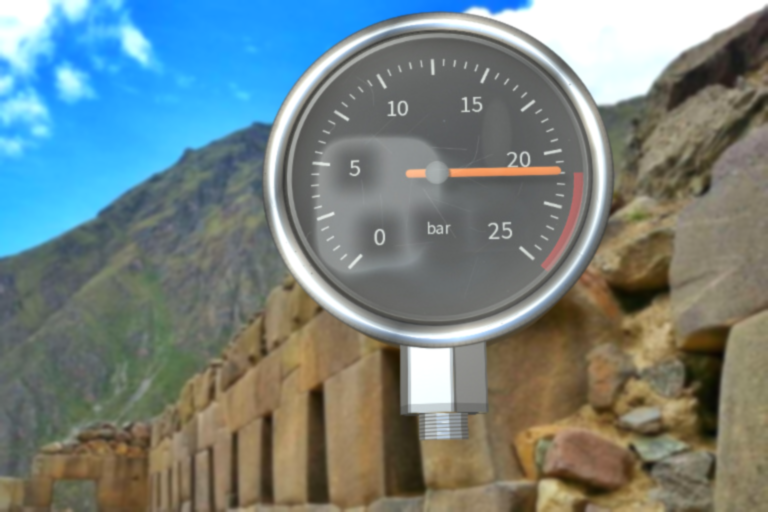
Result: 21
